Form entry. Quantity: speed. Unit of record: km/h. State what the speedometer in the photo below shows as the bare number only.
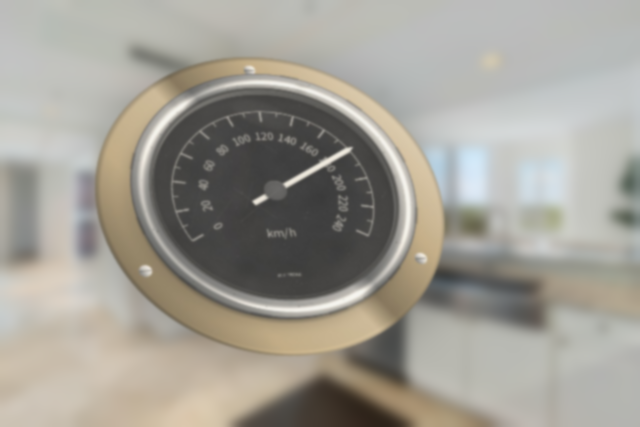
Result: 180
